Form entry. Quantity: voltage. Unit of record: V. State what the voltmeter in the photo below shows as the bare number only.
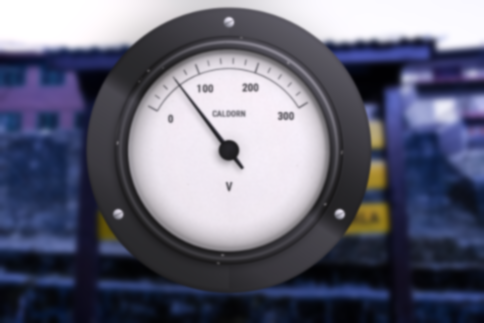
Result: 60
